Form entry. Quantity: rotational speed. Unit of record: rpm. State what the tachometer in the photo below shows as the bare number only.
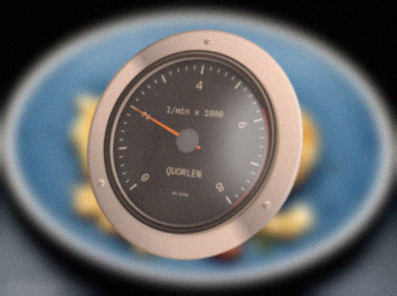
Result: 2000
